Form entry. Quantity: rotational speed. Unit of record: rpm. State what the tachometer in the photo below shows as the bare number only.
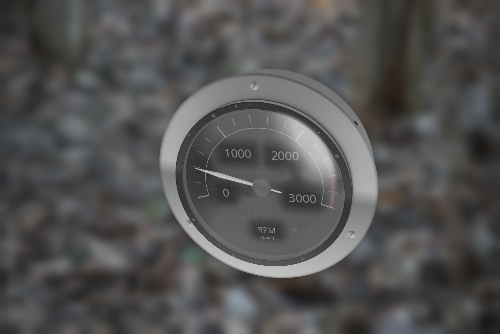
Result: 400
